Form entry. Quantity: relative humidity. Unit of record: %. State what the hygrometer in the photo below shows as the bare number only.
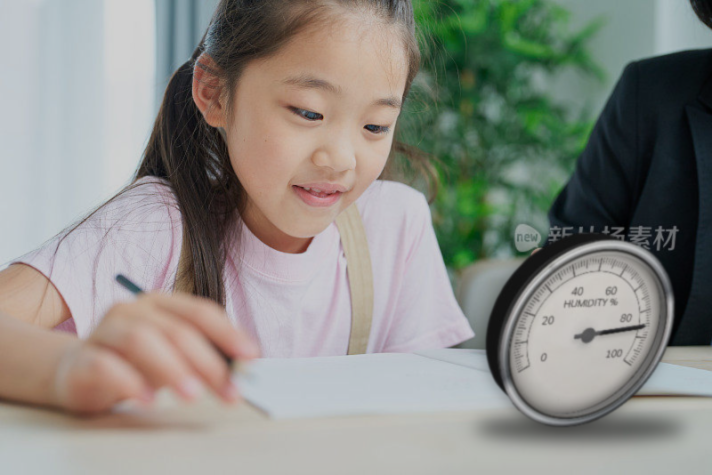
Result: 85
